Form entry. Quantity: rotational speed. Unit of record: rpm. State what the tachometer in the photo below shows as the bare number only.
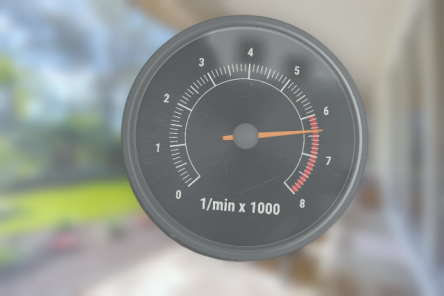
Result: 6400
